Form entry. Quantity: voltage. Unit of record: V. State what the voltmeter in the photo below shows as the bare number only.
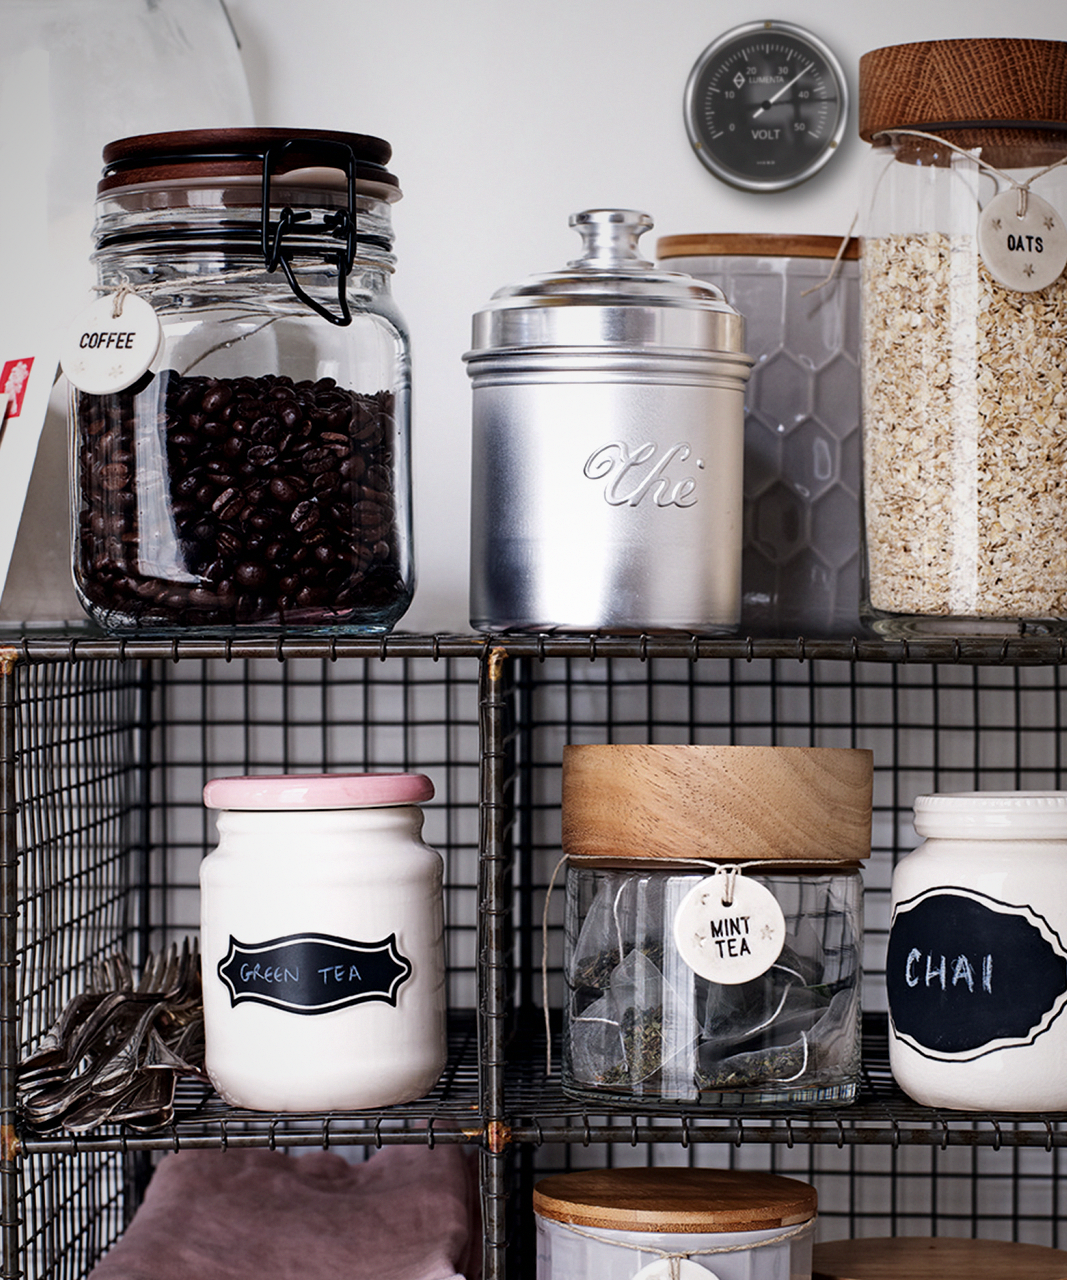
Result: 35
